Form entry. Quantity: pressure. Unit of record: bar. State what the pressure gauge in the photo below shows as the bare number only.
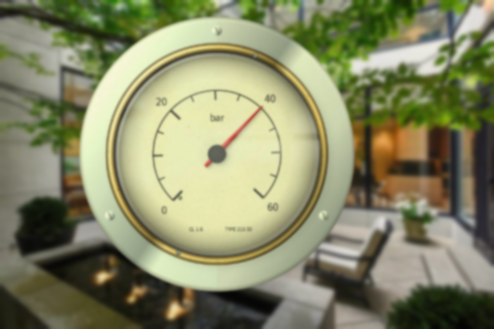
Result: 40
